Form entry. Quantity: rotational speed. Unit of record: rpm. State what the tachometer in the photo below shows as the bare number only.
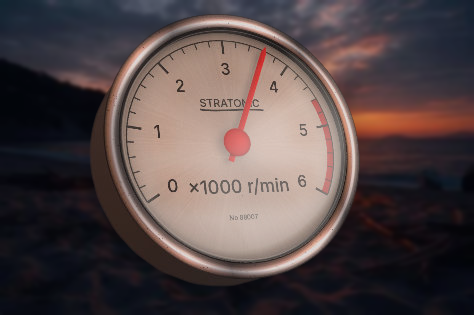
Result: 3600
